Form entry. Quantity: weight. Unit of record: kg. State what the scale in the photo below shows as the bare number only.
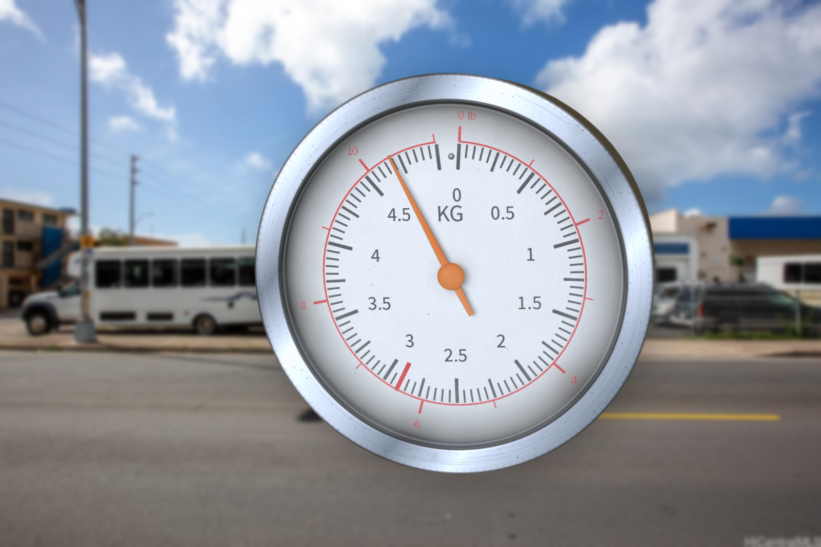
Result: 4.7
